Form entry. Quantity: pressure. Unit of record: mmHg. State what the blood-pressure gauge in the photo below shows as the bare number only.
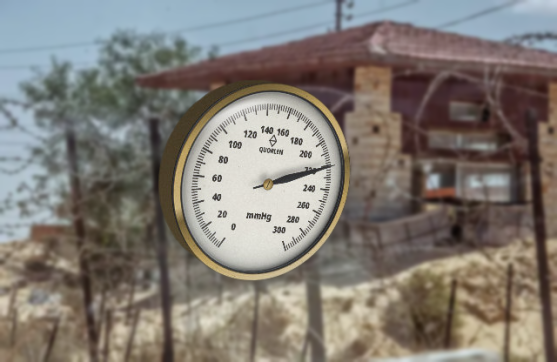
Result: 220
